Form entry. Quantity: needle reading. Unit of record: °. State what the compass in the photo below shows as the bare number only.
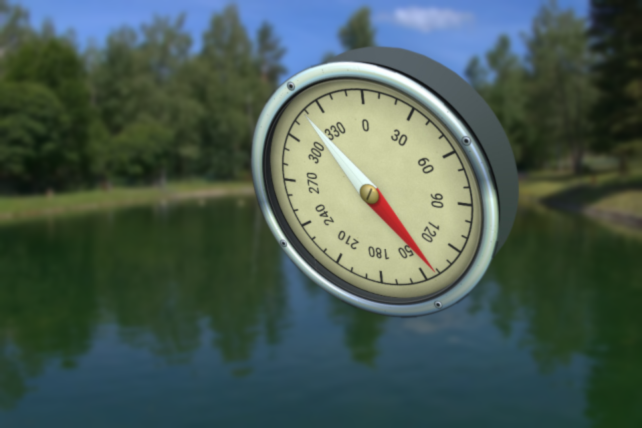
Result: 140
